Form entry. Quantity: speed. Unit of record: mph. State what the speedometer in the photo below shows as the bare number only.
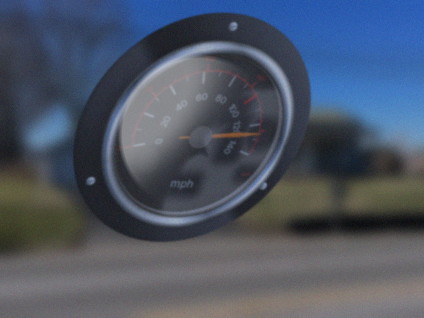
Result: 125
